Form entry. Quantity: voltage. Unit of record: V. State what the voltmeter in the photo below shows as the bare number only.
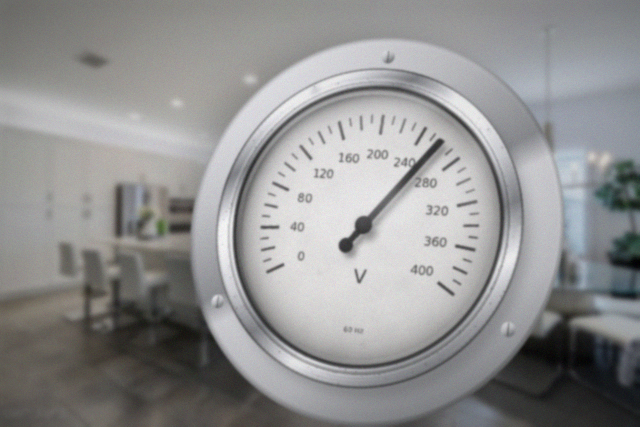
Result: 260
